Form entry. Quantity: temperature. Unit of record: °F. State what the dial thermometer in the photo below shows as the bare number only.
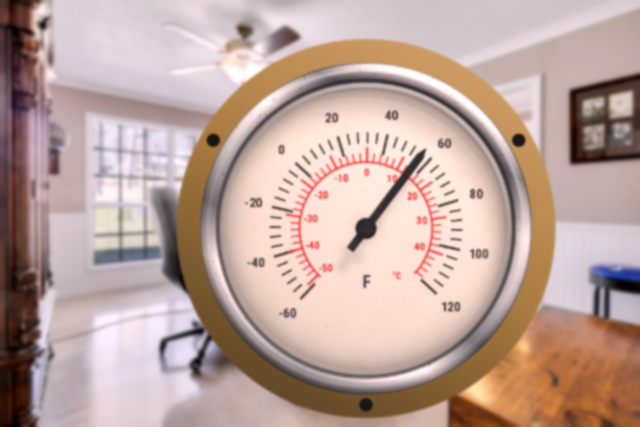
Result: 56
